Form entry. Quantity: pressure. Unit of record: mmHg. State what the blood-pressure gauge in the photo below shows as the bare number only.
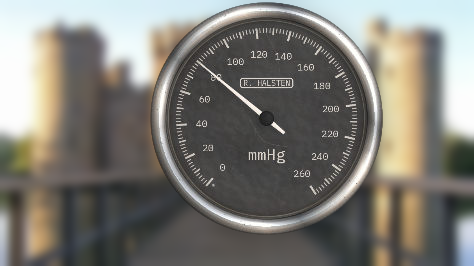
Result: 80
